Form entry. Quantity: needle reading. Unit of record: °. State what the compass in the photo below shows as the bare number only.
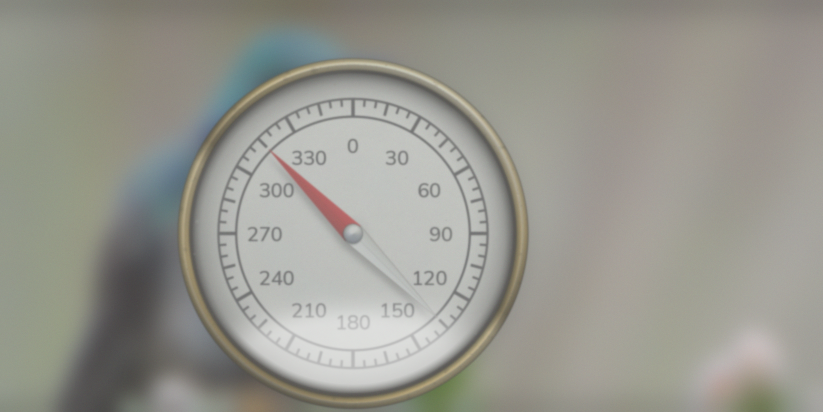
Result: 315
